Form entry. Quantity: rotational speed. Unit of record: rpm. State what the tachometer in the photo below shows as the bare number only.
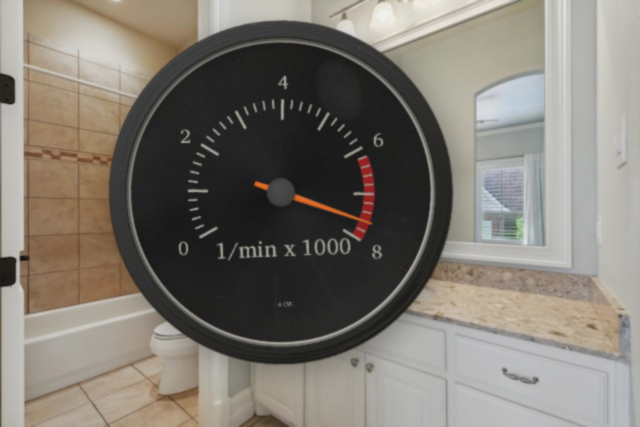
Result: 7600
